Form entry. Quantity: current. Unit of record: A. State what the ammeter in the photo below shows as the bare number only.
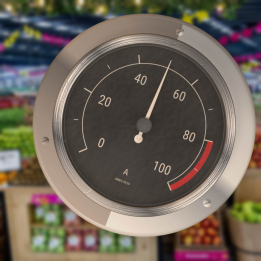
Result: 50
